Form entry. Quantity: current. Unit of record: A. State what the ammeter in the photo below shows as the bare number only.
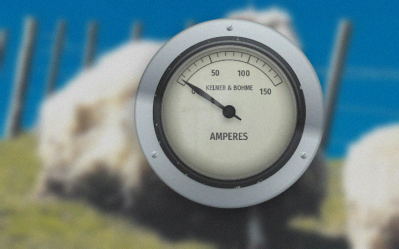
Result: 5
